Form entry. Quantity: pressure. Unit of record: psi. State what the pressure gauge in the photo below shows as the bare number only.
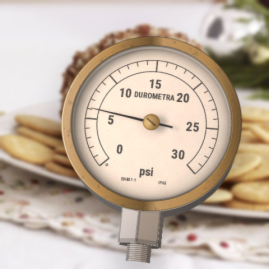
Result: 6
